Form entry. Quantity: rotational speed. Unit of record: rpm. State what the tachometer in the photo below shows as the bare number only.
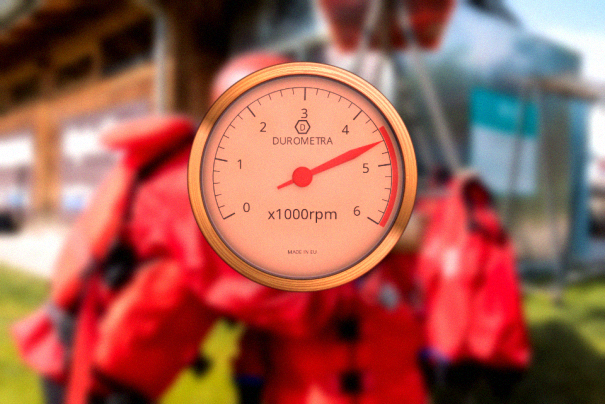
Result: 4600
